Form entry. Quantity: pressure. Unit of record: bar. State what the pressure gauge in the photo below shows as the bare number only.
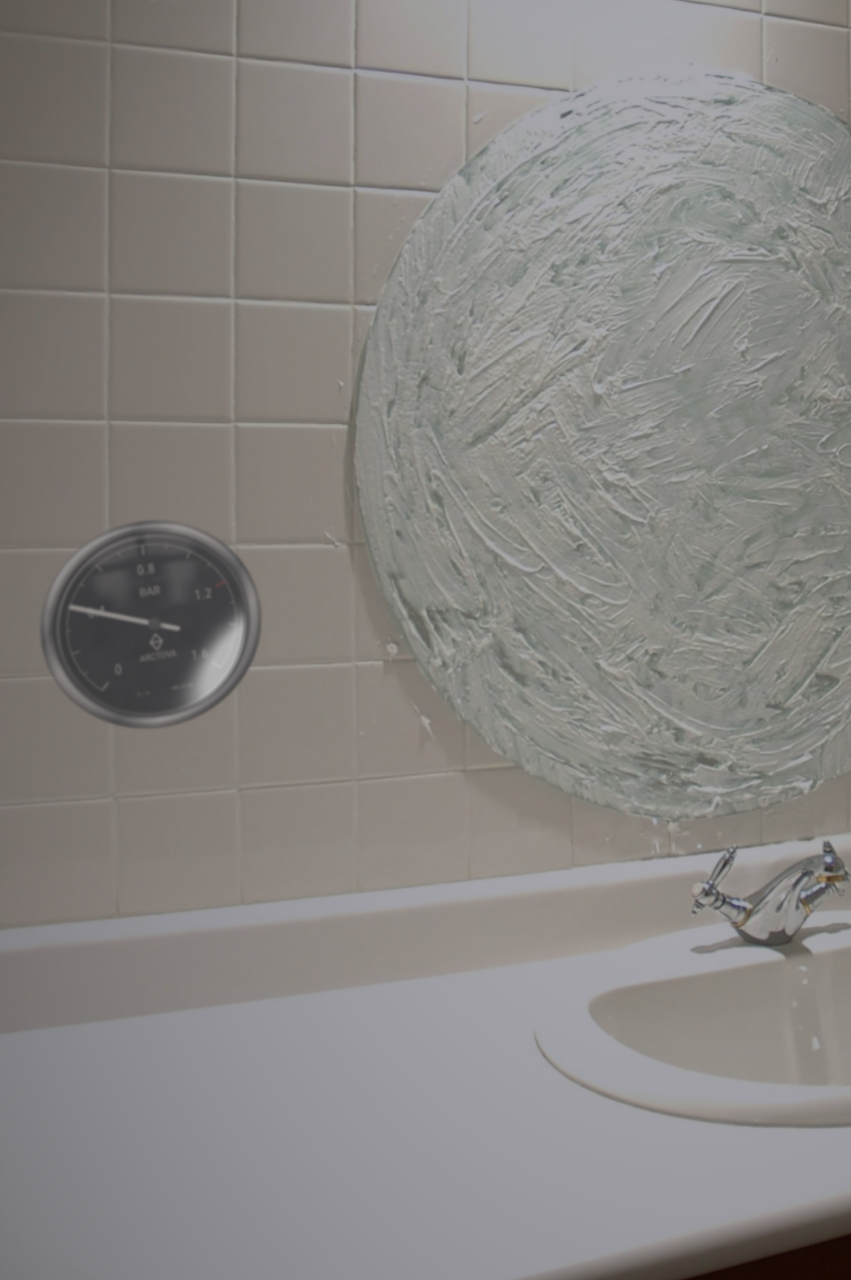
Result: 0.4
